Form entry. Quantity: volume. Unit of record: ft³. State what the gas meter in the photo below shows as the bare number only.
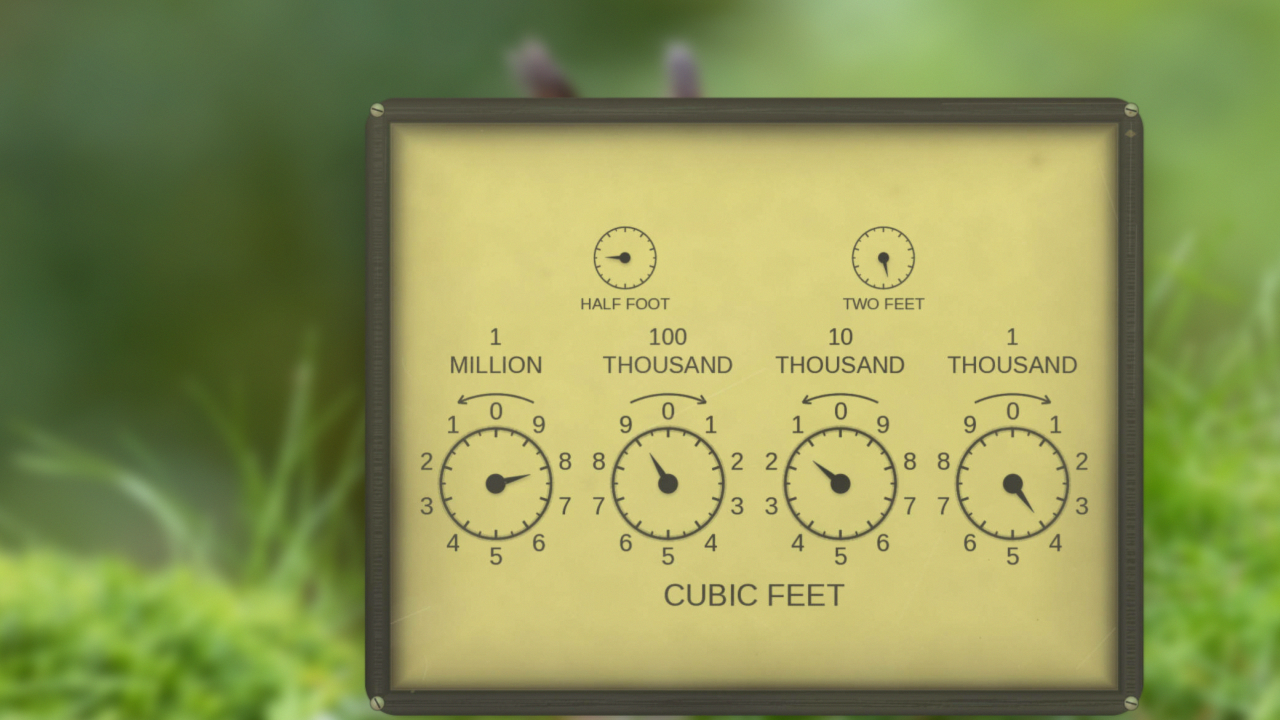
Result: 791400
